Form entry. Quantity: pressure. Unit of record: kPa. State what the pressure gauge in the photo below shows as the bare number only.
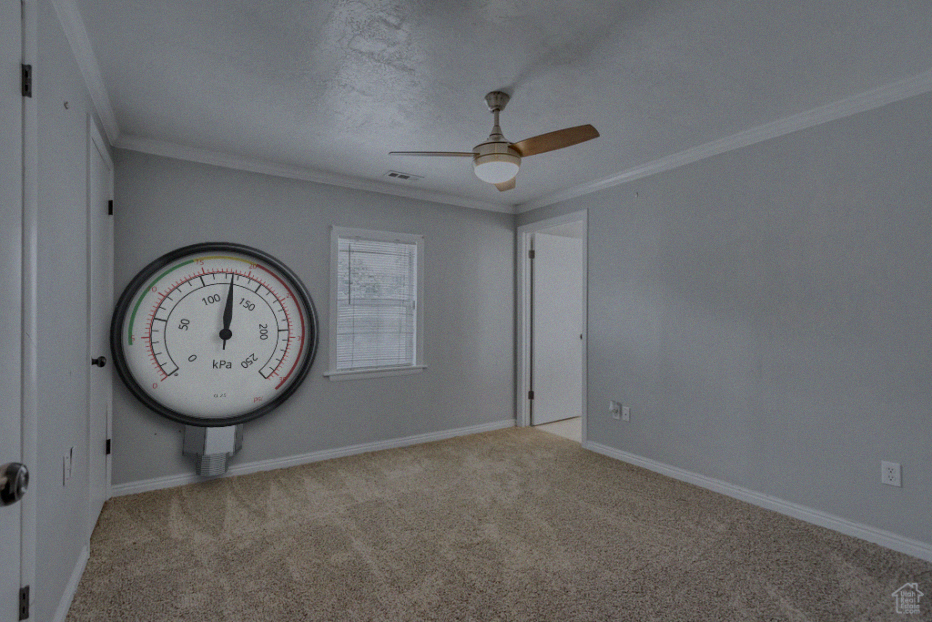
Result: 125
